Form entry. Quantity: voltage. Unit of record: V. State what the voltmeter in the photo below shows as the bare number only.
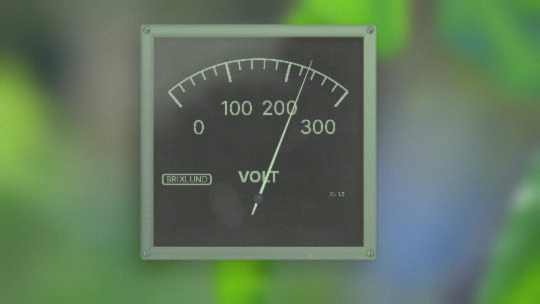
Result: 230
